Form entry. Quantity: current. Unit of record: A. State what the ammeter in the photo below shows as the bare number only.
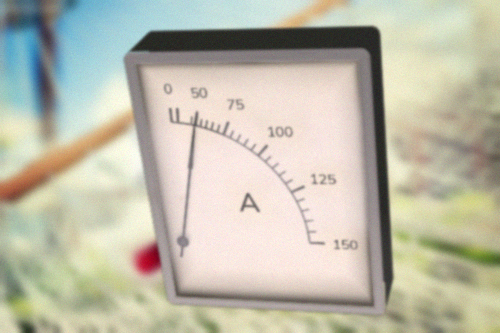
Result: 50
